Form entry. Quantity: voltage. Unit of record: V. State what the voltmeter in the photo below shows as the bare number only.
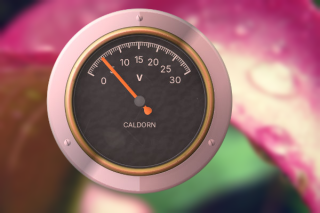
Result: 5
